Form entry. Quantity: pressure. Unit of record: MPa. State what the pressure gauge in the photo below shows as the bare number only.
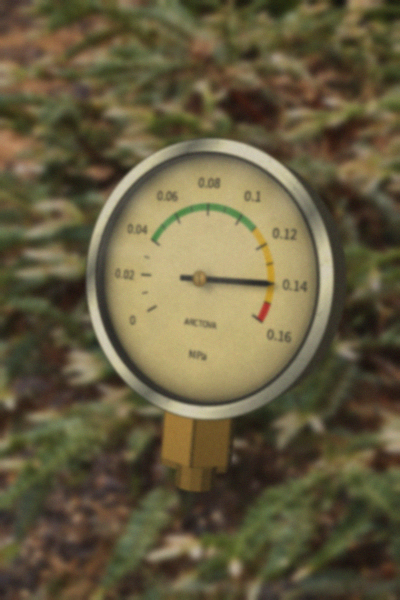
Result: 0.14
